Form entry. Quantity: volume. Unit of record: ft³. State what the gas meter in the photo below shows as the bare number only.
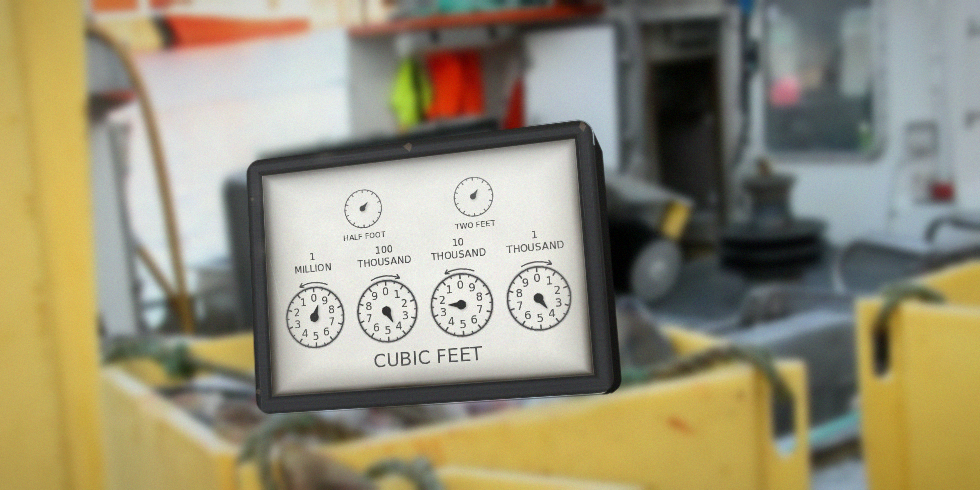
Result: 942400
